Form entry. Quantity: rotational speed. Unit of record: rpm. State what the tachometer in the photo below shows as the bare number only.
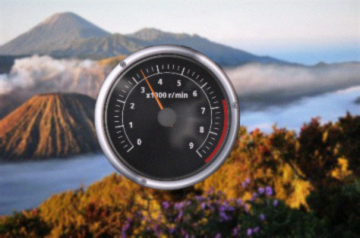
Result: 3400
